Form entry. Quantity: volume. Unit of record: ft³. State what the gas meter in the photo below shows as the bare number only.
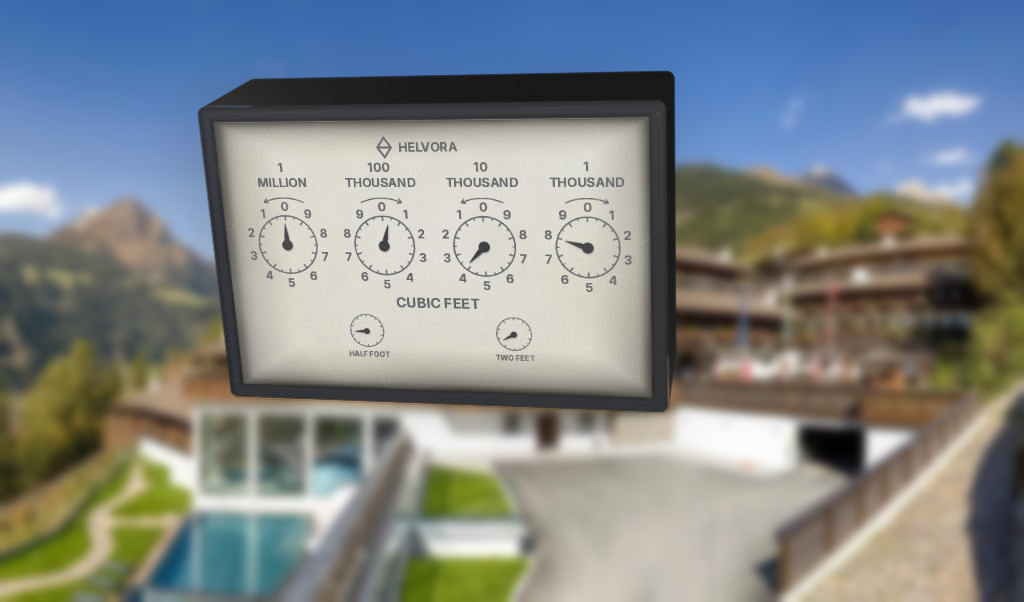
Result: 3800
